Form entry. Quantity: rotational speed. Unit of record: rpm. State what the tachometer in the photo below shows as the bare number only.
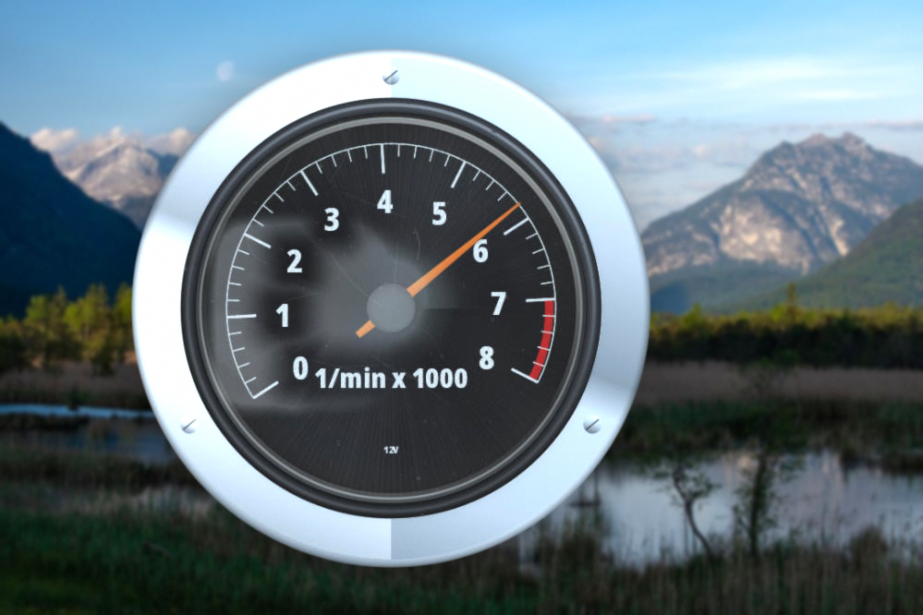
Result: 5800
